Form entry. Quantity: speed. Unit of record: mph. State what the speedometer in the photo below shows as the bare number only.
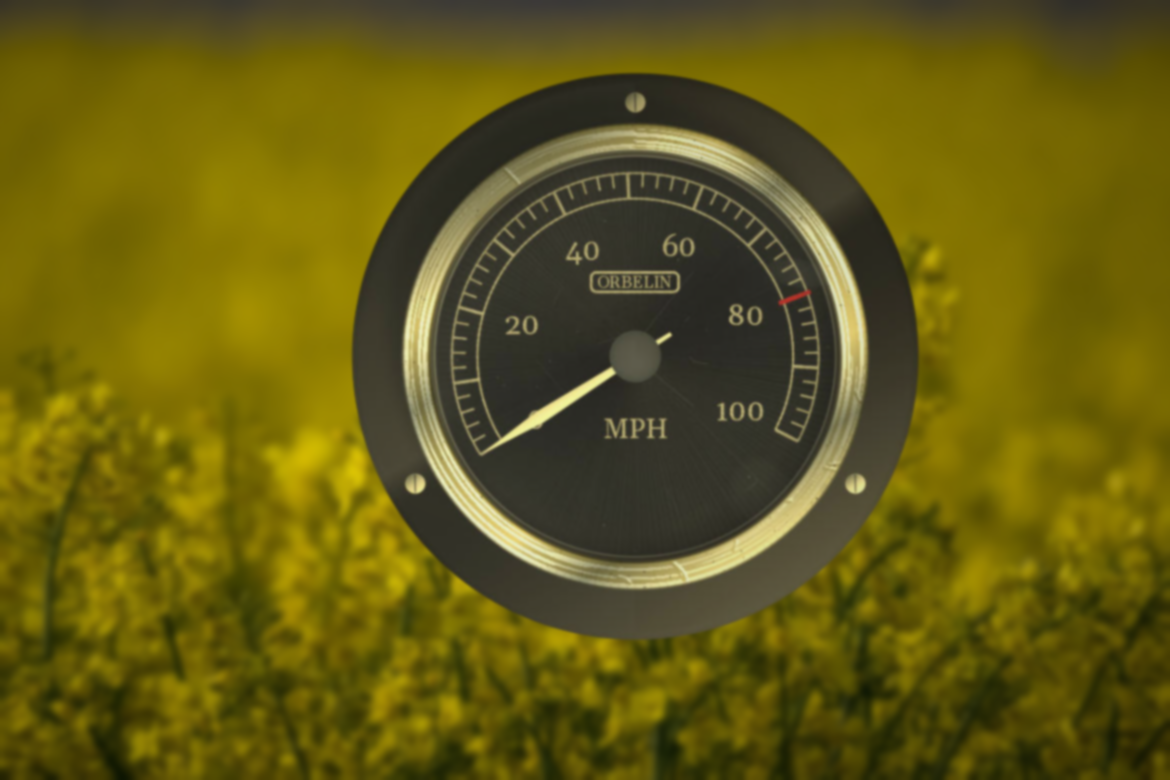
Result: 0
